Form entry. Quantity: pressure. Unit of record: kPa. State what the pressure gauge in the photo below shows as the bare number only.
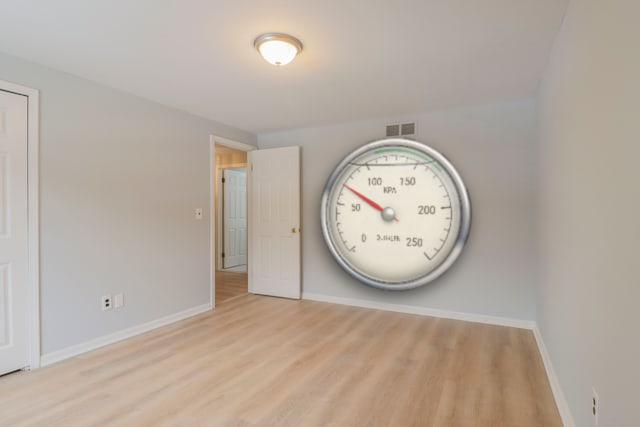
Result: 70
